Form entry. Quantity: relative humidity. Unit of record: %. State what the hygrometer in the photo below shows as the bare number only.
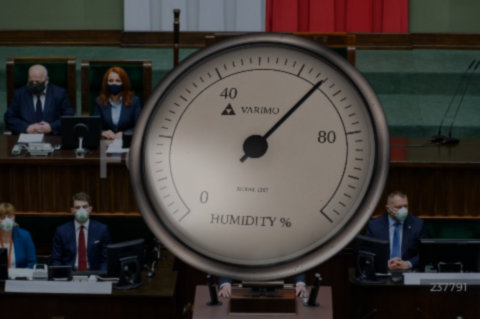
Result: 66
